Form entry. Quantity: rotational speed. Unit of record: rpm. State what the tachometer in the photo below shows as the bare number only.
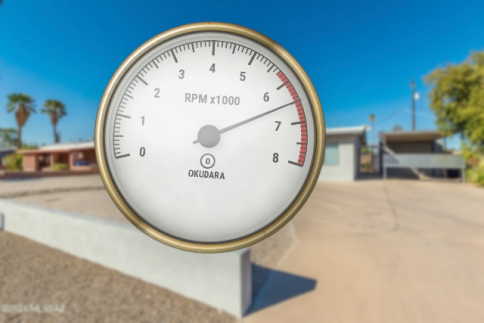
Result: 6500
